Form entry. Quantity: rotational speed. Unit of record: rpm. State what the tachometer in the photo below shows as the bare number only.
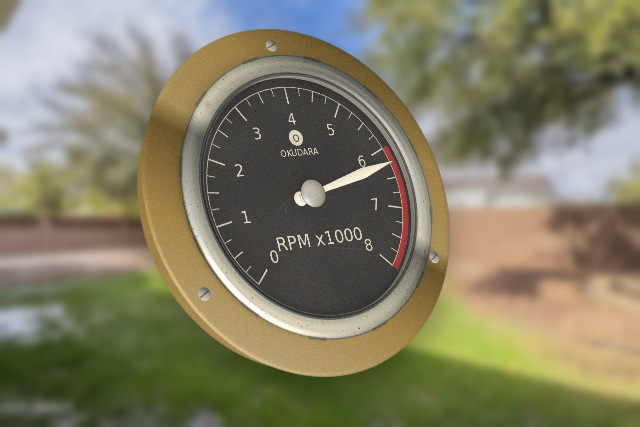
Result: 6250
